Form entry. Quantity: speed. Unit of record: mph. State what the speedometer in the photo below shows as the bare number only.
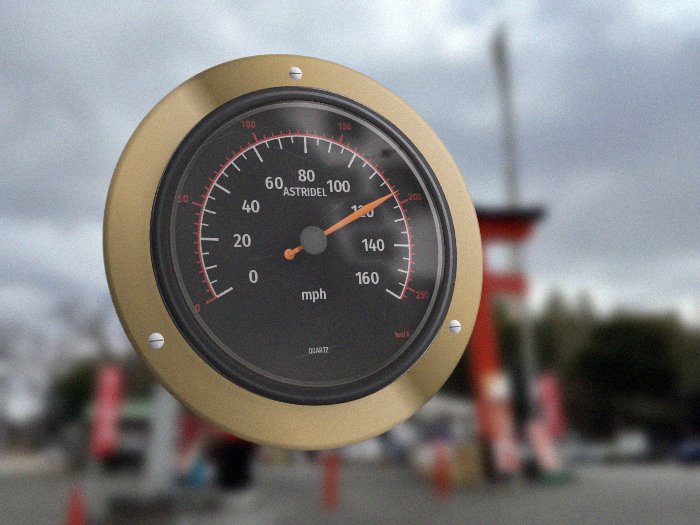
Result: 120
